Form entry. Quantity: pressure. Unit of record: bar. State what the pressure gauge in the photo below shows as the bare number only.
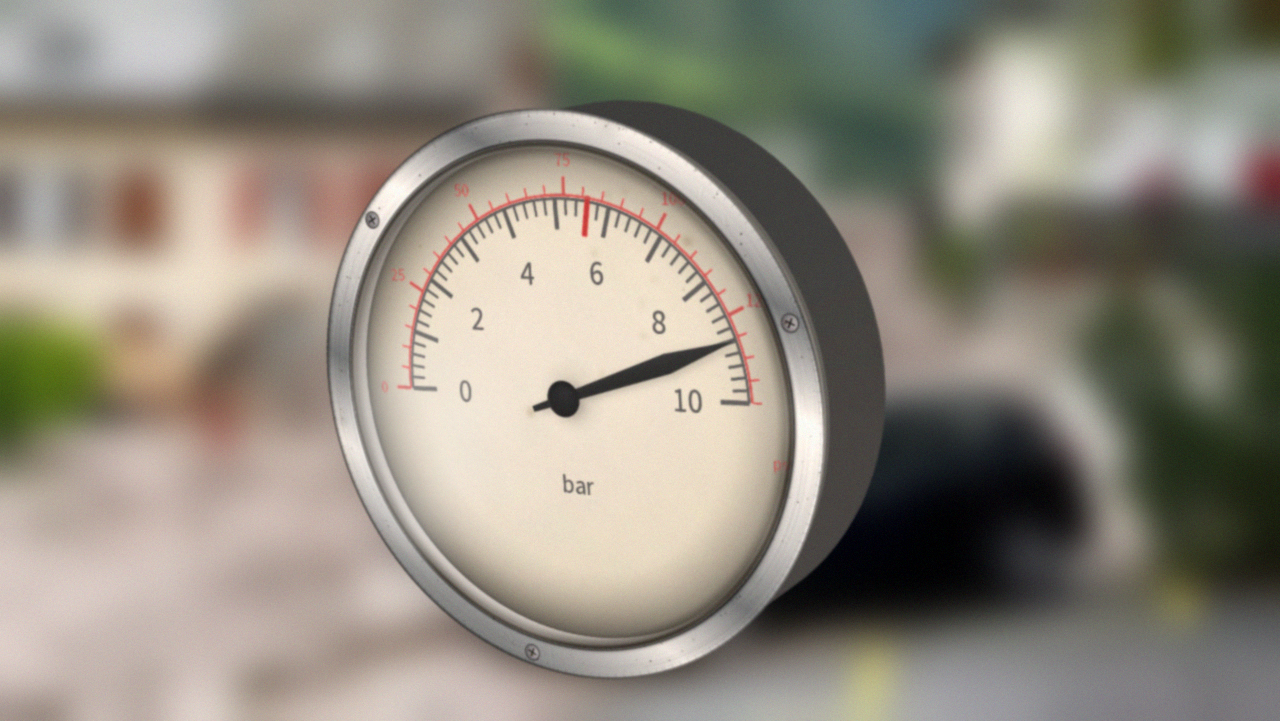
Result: 9
